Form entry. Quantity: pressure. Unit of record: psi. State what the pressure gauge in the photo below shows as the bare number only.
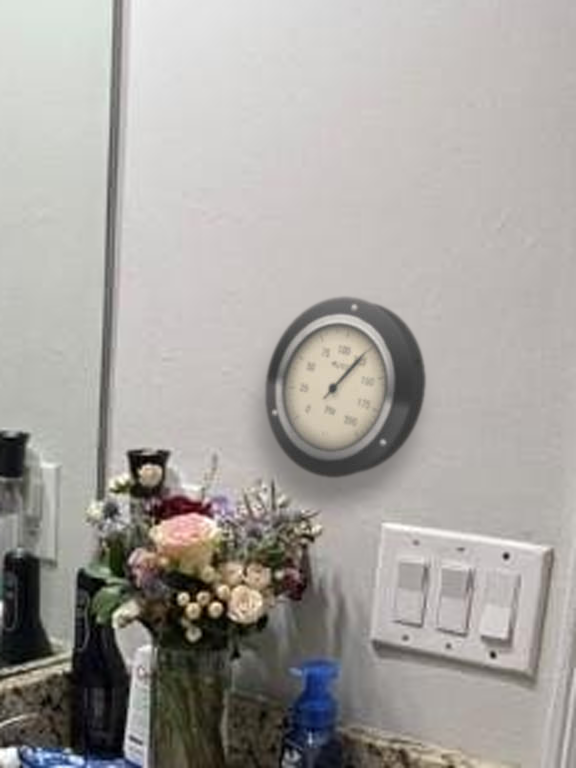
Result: 125
